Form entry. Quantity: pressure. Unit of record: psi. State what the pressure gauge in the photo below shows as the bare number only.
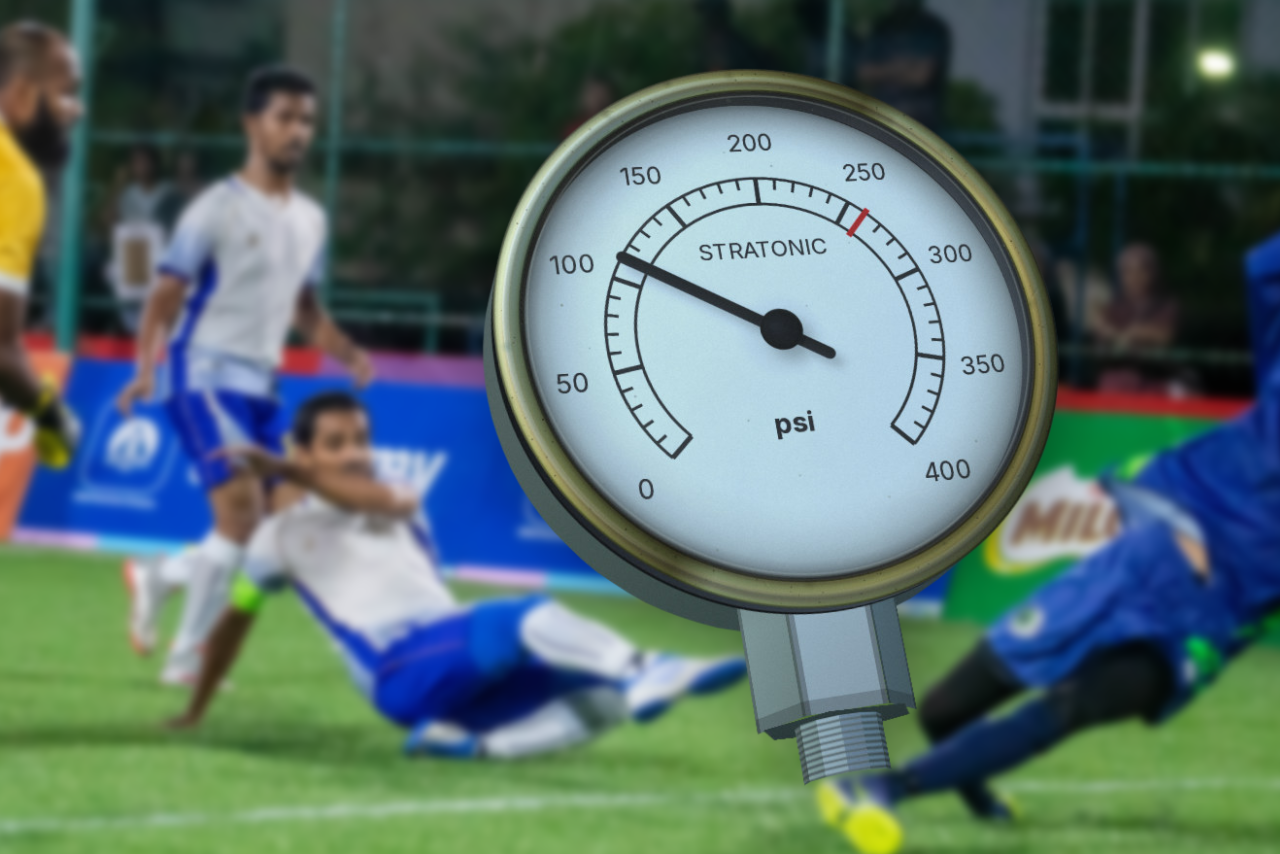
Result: 110
